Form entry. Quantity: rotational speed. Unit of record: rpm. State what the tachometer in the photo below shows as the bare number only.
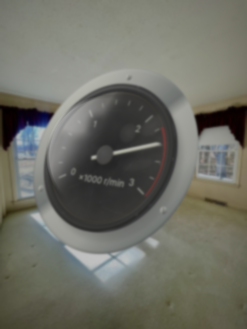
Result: 2400
